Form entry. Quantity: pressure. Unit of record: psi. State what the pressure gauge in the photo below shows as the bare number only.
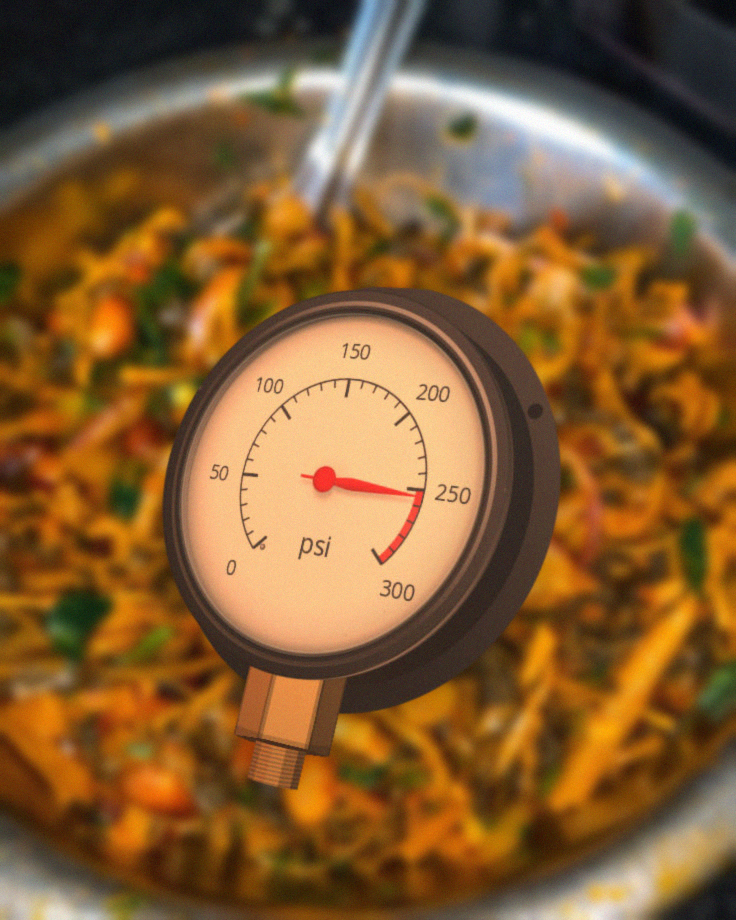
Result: 255
